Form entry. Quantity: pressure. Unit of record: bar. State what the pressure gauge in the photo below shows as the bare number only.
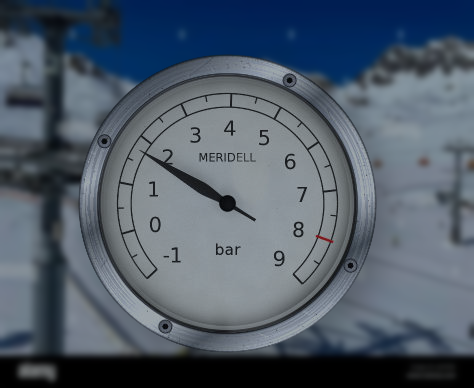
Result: 1.75
